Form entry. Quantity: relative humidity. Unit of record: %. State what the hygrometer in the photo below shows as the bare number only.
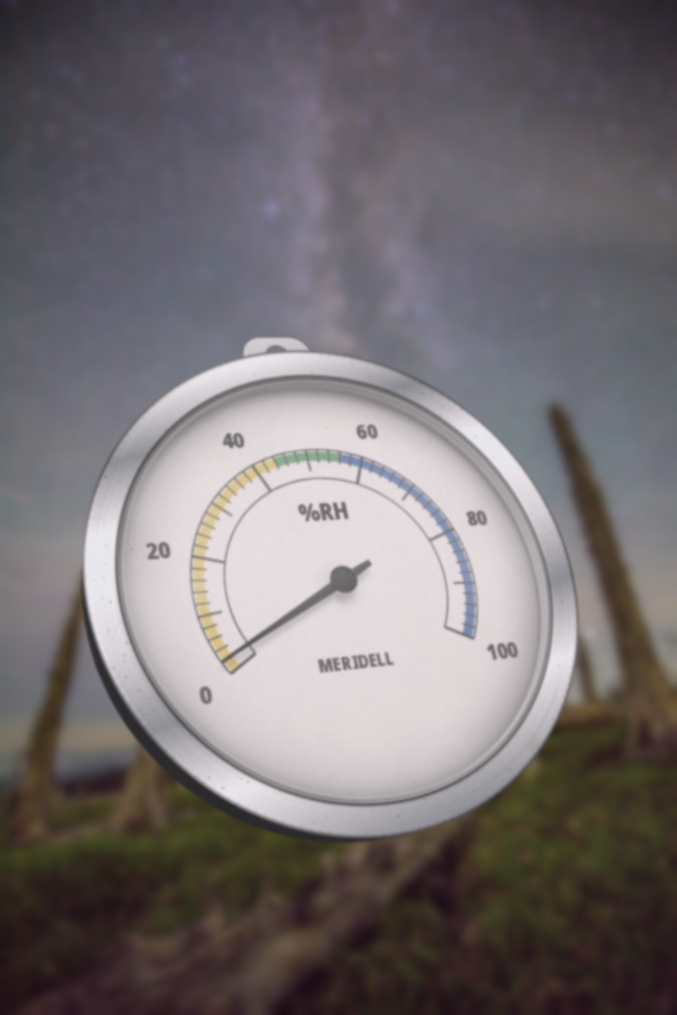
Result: 2
